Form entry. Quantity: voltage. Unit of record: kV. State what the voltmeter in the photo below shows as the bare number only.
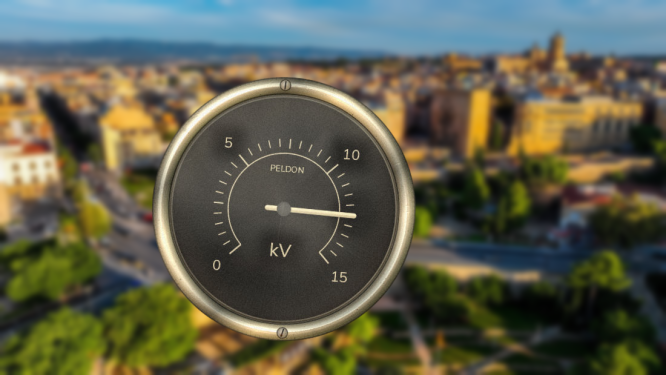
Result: 12.5
